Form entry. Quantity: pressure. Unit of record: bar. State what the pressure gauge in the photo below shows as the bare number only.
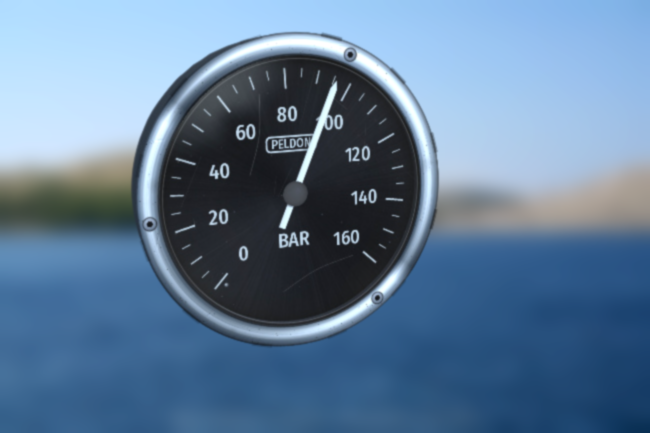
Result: 95
